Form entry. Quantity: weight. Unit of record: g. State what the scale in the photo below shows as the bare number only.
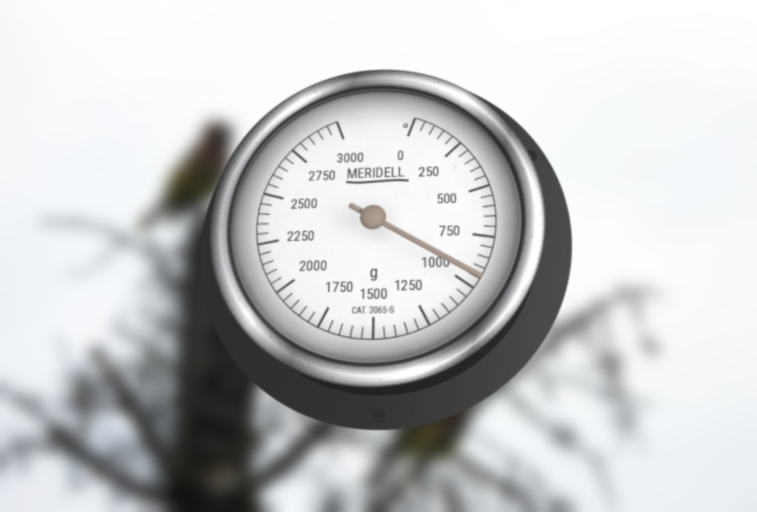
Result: 950
